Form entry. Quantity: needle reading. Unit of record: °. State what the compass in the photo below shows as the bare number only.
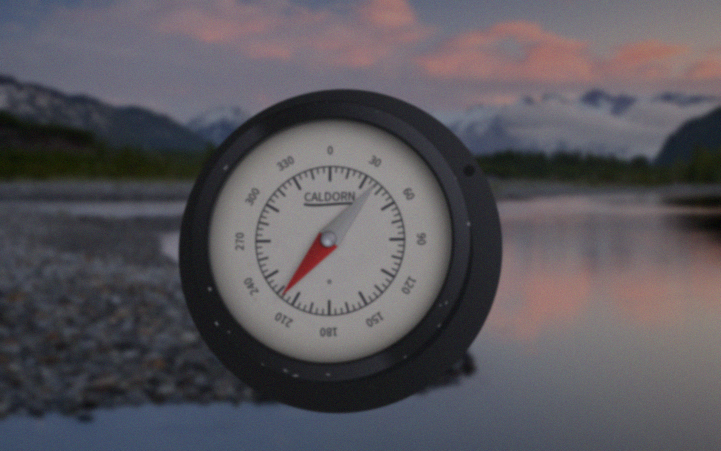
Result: 220
